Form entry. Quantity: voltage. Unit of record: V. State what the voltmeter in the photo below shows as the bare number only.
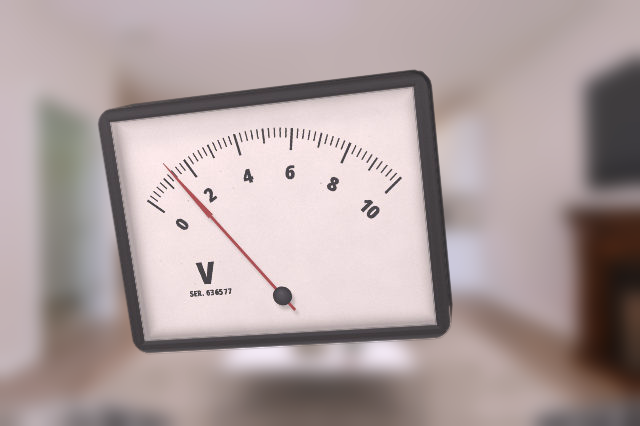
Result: 1.4
